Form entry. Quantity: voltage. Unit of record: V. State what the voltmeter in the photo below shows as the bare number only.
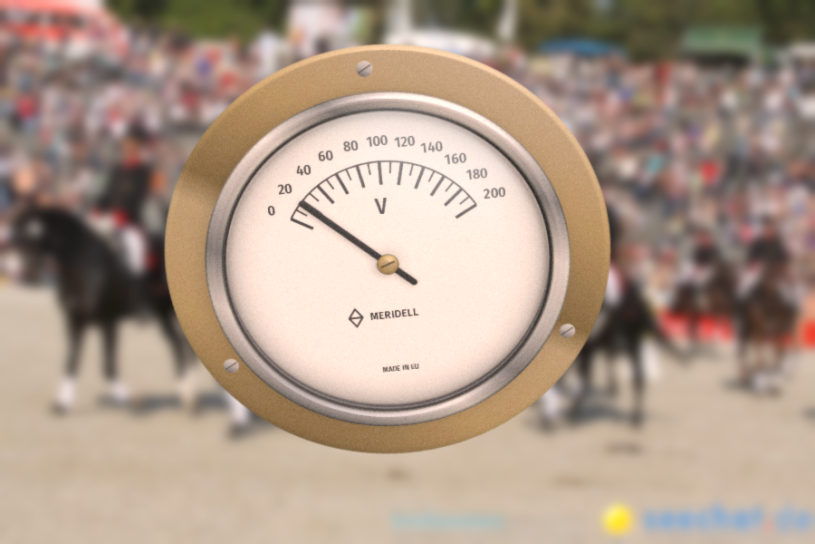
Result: 20
